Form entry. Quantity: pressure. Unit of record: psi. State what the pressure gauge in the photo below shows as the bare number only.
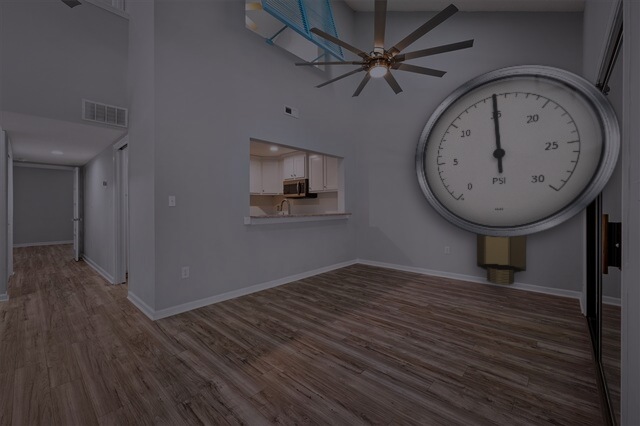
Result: 15
